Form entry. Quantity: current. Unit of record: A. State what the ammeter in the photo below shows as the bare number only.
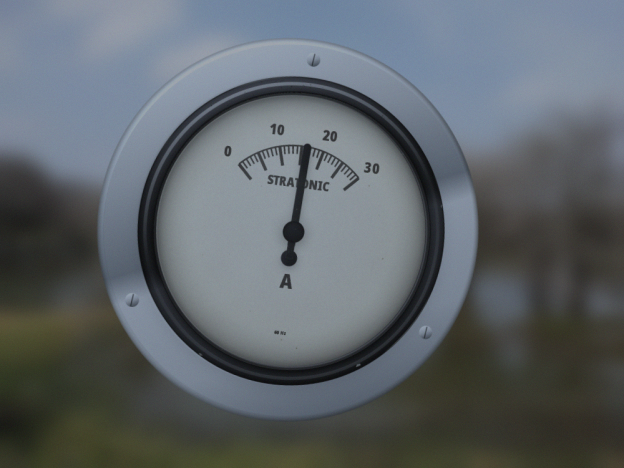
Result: 16
